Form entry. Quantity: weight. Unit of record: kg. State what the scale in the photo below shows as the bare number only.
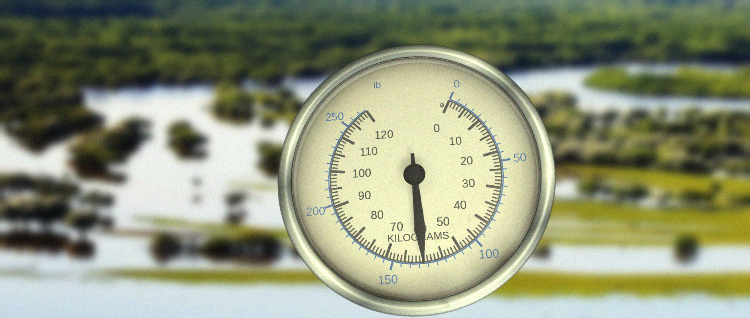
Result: 60
